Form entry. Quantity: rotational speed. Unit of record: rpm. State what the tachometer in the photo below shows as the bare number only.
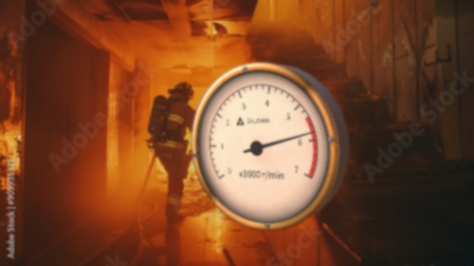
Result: 5800
